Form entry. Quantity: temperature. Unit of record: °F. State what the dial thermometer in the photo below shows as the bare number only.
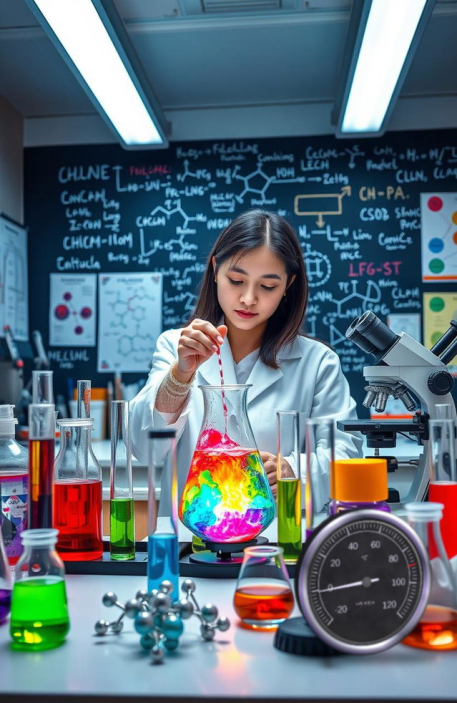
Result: 0
